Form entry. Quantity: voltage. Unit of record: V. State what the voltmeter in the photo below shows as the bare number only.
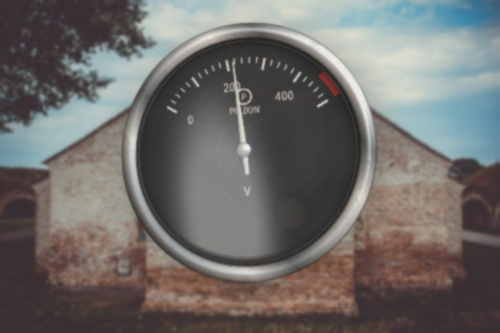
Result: 220
